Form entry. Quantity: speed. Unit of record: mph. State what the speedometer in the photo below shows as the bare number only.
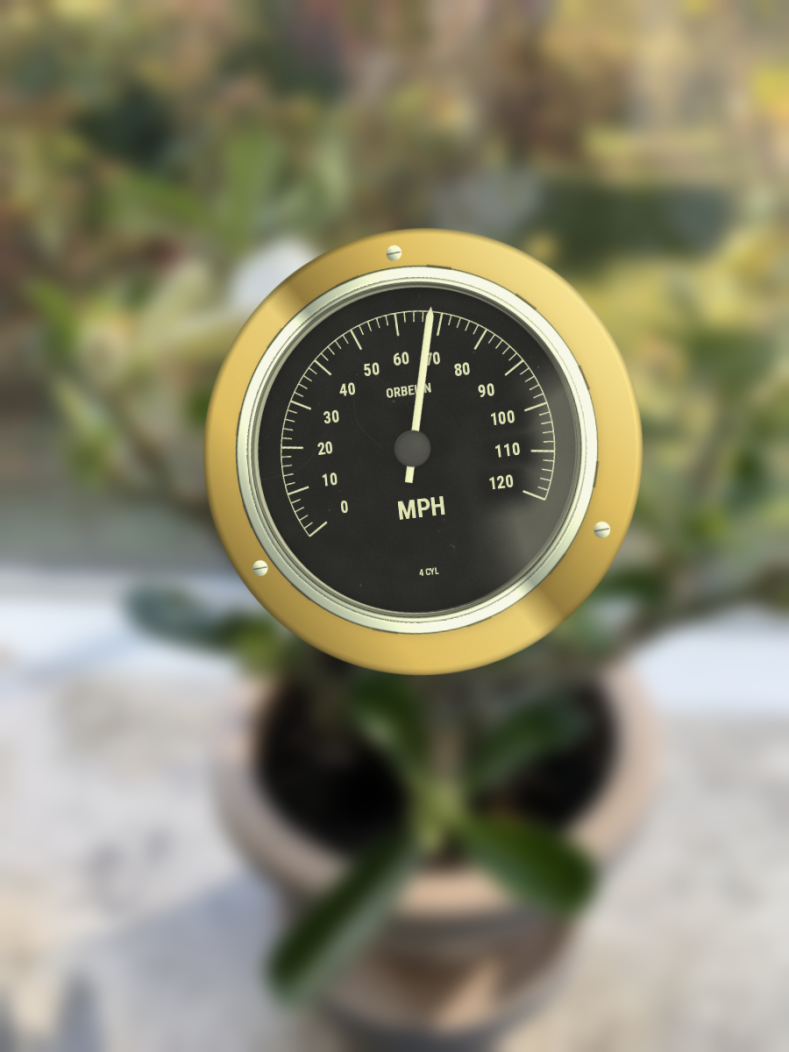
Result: 68
